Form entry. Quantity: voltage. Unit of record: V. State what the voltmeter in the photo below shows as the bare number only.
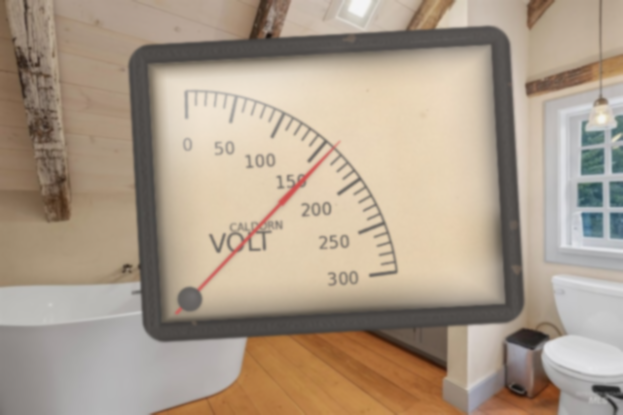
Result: 160
